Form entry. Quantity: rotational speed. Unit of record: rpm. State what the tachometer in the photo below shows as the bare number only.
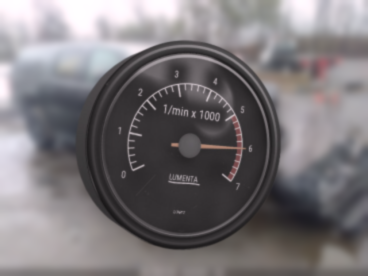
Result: 6000
